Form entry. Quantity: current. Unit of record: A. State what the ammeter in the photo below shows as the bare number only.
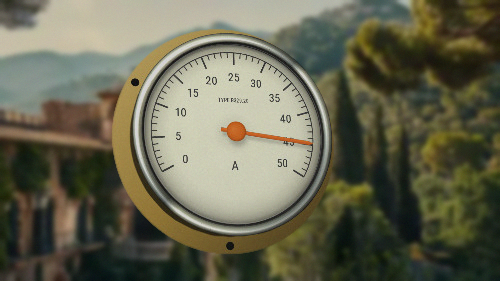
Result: 45
